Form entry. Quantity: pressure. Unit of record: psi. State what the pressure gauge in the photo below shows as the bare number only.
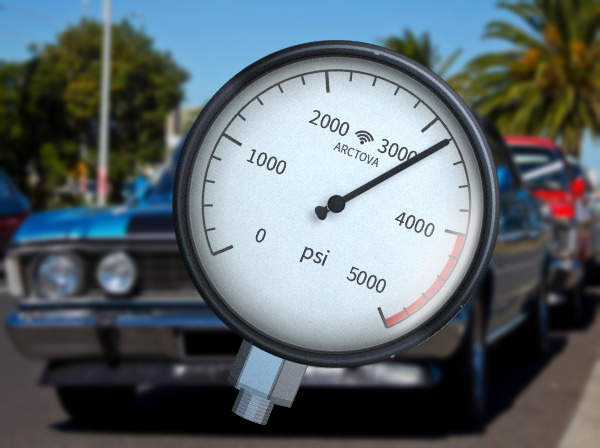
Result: 3200
